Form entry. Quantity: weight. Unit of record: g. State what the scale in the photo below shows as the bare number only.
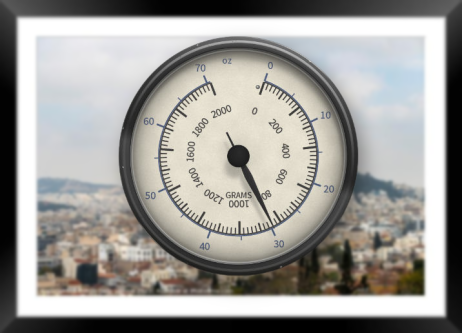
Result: 840
